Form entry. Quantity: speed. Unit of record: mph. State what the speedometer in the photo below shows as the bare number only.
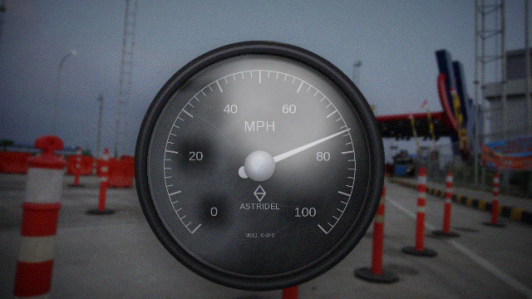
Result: 75
